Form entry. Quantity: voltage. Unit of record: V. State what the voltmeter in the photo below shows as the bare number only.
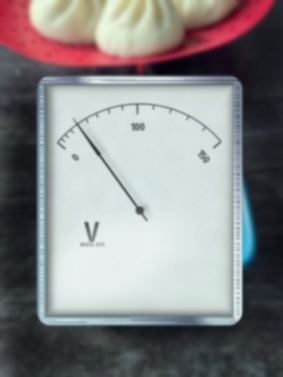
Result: 50
